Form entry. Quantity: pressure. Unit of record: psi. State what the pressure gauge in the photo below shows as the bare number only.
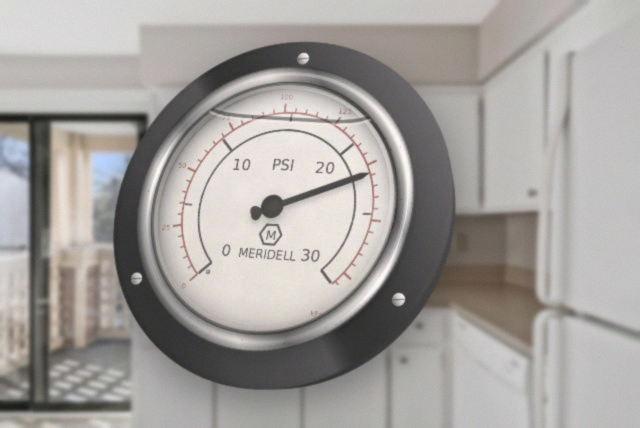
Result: 22.5
